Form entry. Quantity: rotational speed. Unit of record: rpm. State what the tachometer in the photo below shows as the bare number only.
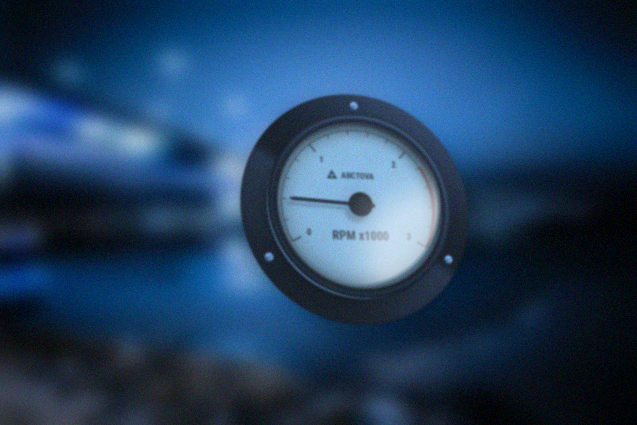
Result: 400
